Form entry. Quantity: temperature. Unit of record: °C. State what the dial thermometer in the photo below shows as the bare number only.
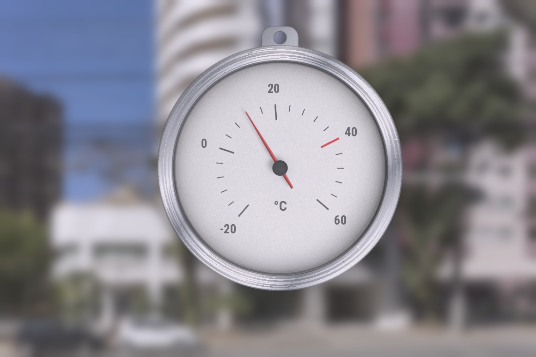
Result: 12
